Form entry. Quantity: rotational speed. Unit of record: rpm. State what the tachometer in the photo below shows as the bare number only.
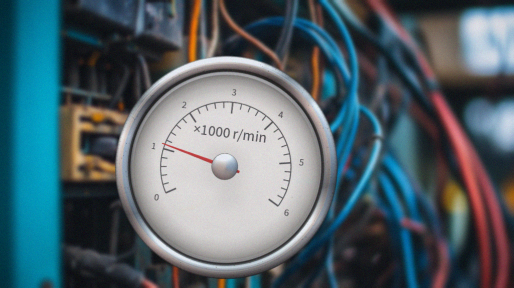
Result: 1100
